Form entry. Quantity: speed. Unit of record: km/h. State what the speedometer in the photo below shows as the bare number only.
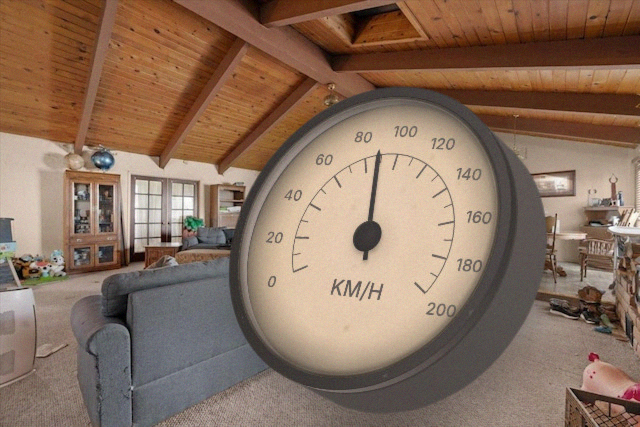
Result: 90
